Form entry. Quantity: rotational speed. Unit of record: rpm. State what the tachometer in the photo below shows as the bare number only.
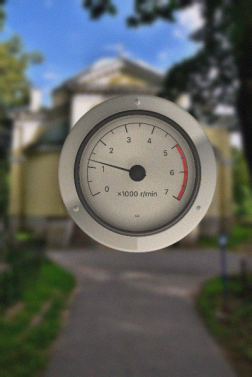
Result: 1250
